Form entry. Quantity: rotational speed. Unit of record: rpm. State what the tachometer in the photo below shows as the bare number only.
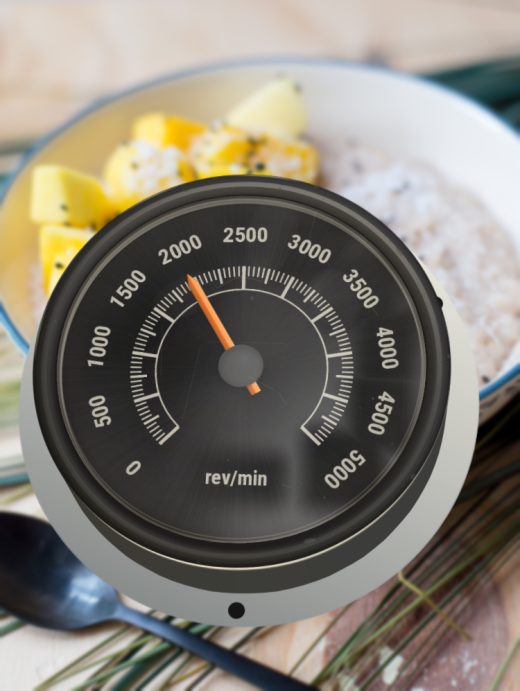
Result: 1950
